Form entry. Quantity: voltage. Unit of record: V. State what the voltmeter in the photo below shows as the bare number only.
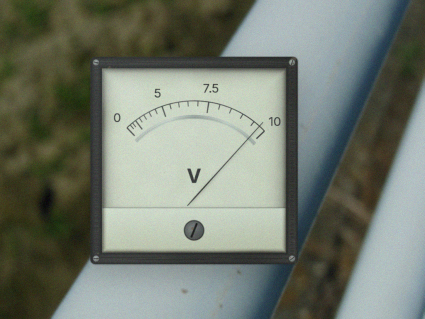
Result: 9.75
